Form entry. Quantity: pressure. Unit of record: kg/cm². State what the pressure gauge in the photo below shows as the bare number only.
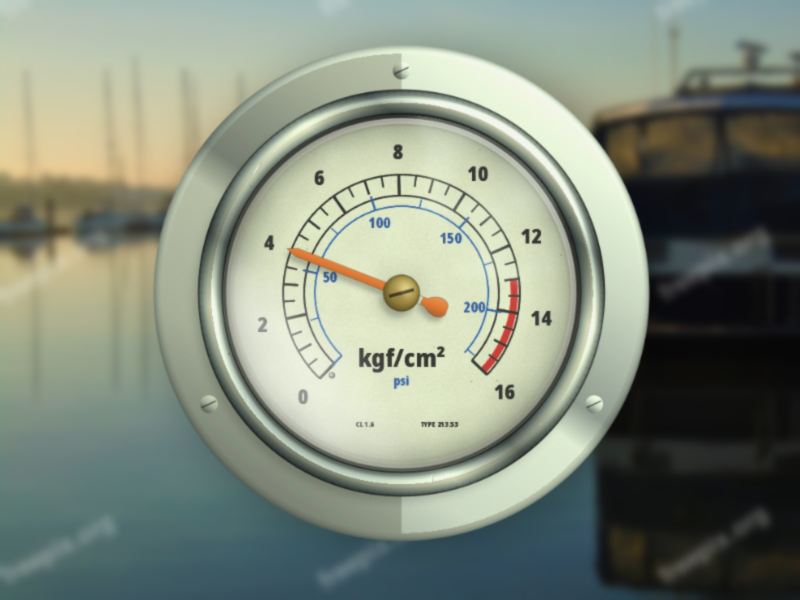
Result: 4
